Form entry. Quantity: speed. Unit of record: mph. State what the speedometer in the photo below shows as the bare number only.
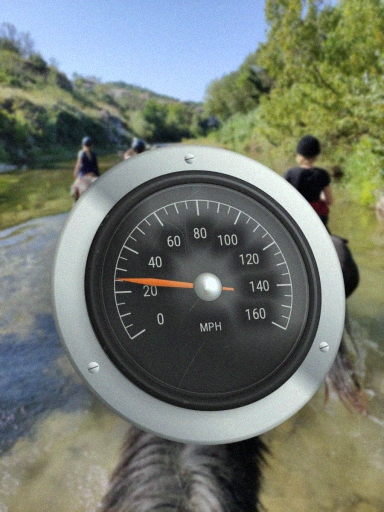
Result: 25
